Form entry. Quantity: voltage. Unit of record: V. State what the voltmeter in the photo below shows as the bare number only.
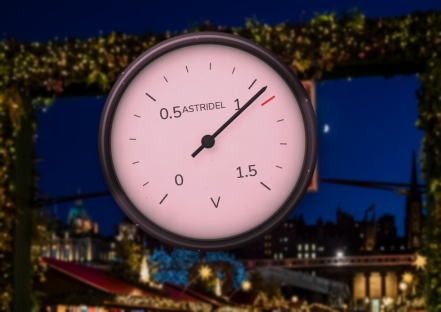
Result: 1.05
